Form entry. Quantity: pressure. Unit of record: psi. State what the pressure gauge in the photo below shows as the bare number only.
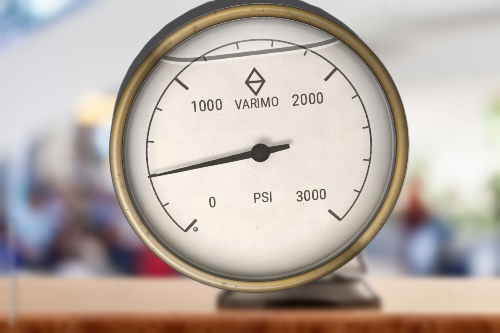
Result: 400
